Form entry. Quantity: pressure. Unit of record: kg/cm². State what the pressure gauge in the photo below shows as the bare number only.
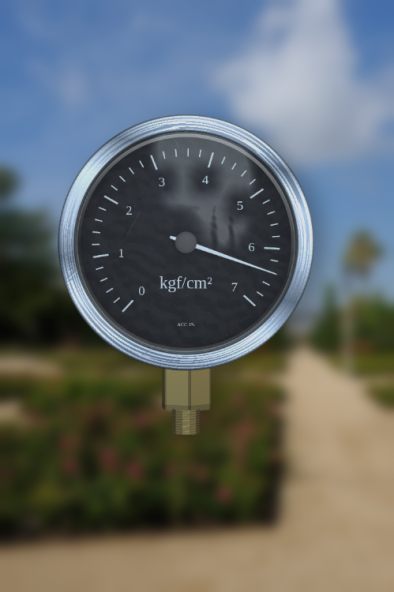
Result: 6.4
